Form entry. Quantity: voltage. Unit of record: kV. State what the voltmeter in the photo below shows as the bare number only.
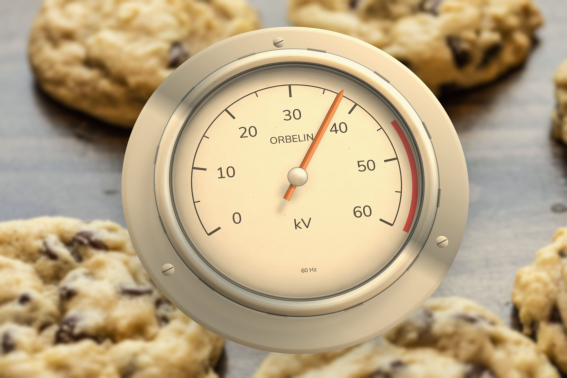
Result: 37.5
